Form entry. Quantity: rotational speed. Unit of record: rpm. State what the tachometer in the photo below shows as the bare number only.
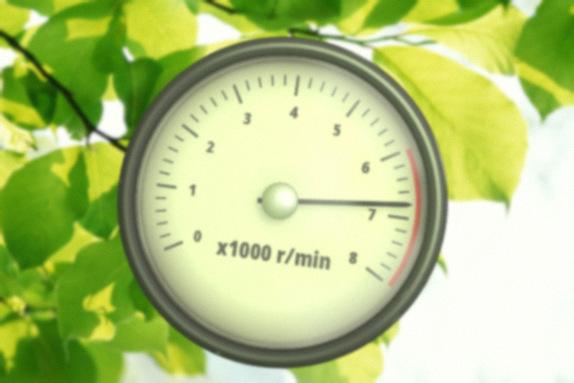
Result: 6800
